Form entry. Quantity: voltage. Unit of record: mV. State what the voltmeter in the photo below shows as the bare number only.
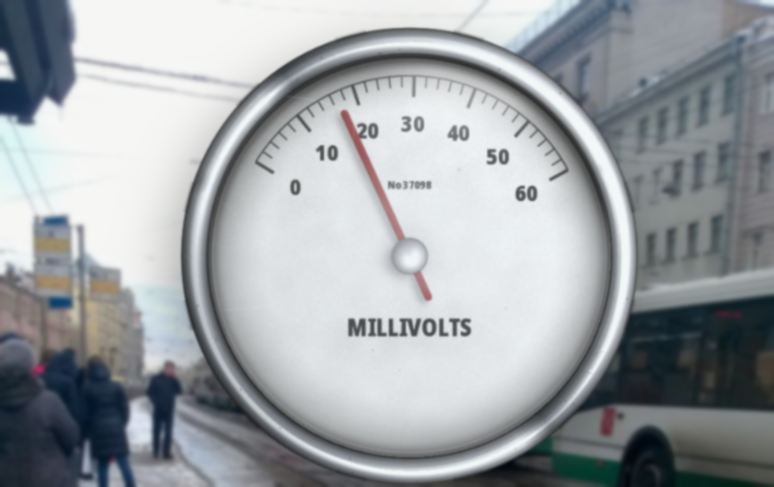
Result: 17
